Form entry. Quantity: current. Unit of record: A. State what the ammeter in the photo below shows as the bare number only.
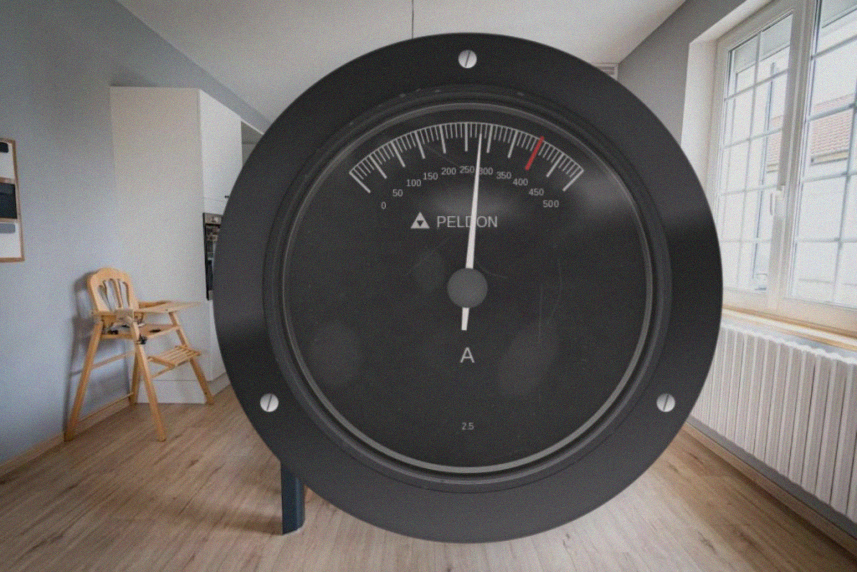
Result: 280
